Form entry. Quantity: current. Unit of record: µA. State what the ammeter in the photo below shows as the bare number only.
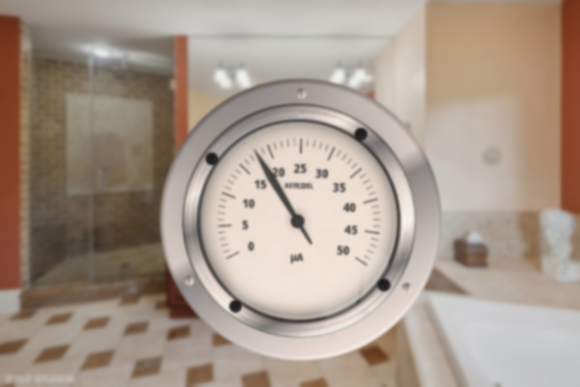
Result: 18
